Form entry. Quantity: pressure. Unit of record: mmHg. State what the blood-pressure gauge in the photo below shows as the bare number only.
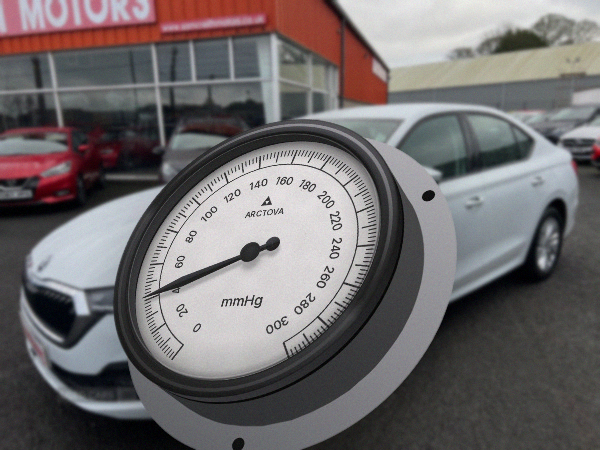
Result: 40
